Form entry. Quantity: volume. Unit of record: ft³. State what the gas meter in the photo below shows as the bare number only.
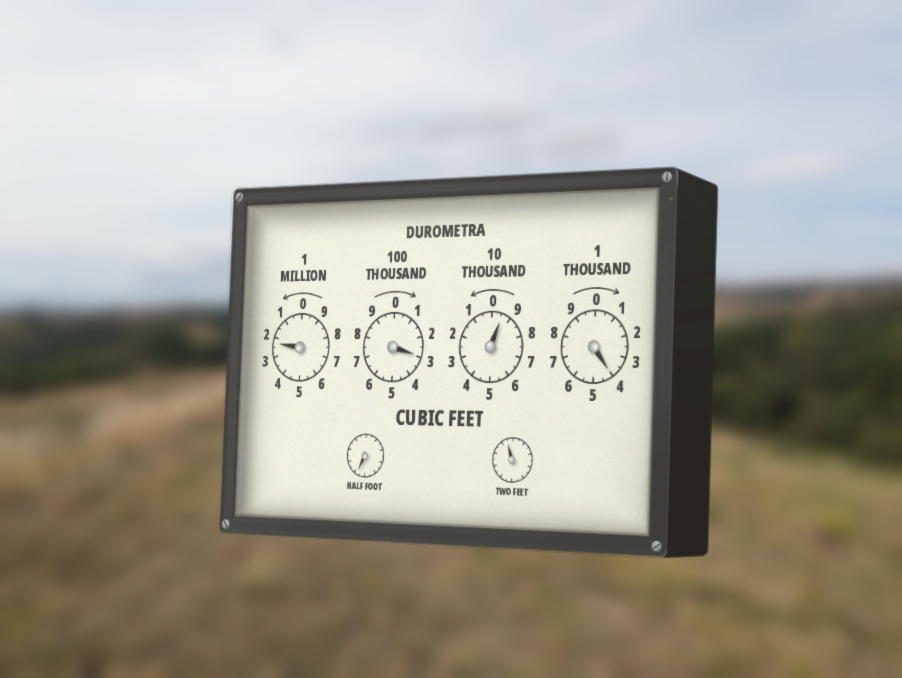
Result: 229400
